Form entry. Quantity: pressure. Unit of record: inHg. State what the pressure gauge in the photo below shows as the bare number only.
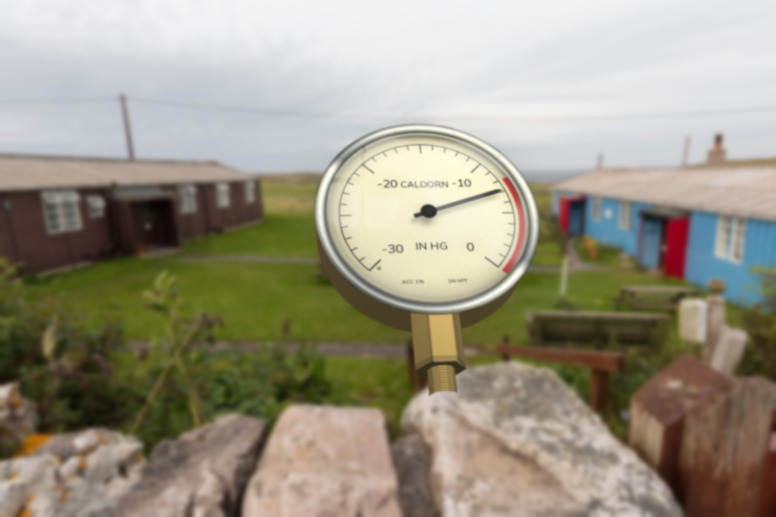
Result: -7
